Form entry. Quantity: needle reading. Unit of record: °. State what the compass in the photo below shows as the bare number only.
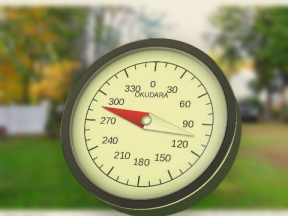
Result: 285
